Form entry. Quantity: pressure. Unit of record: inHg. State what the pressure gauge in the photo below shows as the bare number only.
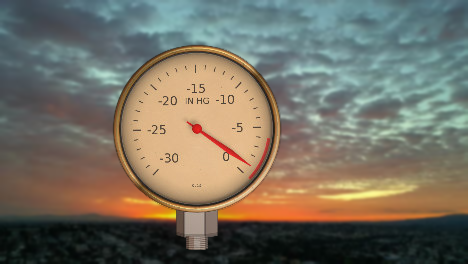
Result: -1
